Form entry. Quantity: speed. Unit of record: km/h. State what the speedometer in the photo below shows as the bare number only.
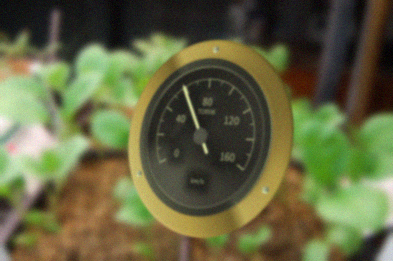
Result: 60
